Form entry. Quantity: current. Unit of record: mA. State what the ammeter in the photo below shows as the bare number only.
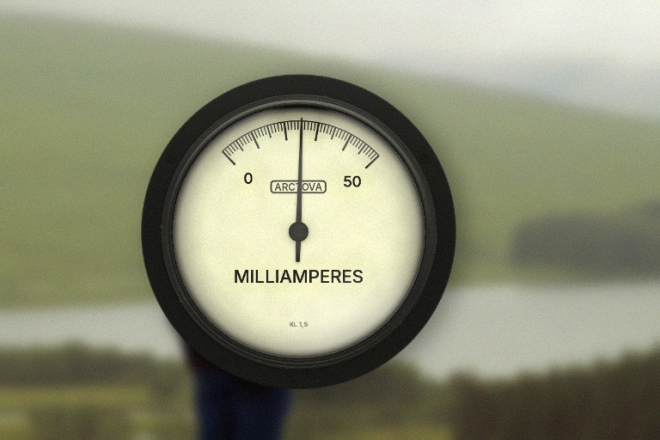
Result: 25
